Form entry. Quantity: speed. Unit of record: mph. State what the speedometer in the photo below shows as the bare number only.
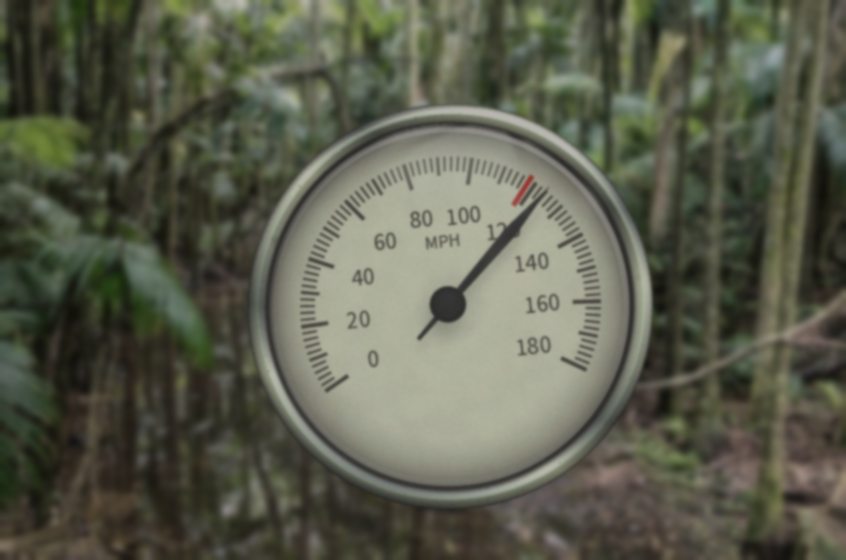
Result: 124
